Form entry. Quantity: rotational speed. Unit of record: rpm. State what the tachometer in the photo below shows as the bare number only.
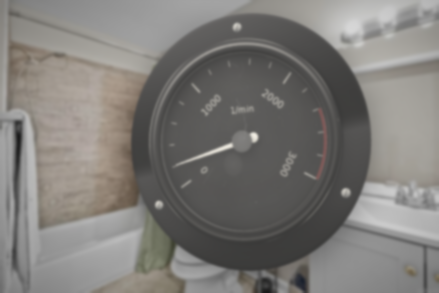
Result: 200
